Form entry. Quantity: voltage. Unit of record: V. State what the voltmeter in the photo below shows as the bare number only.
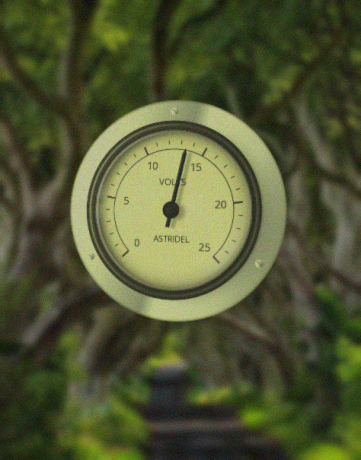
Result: 13.5
